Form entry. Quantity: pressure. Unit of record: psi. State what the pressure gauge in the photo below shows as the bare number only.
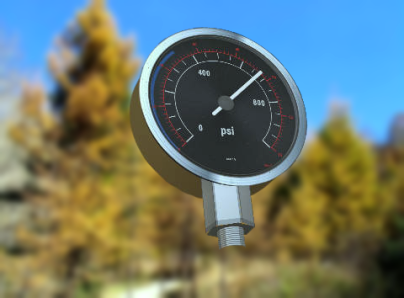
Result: 675
